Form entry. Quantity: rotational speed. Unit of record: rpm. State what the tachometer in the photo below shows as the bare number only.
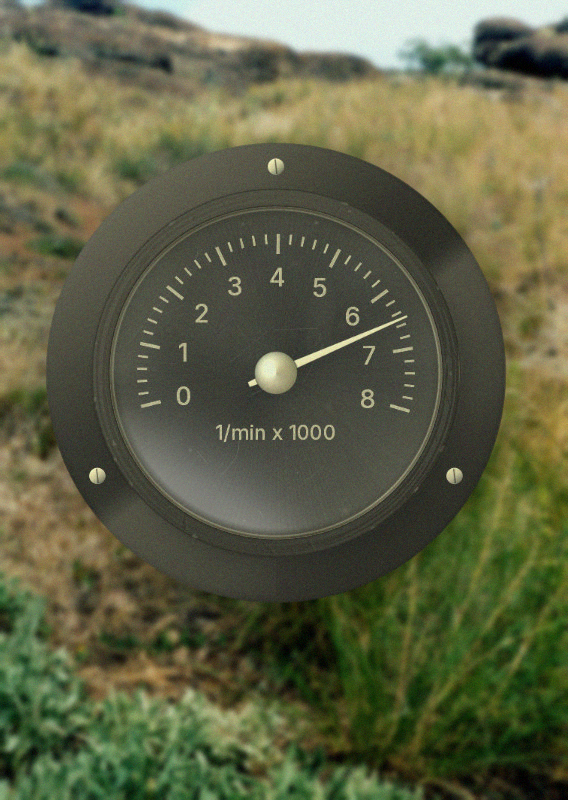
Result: 6500
